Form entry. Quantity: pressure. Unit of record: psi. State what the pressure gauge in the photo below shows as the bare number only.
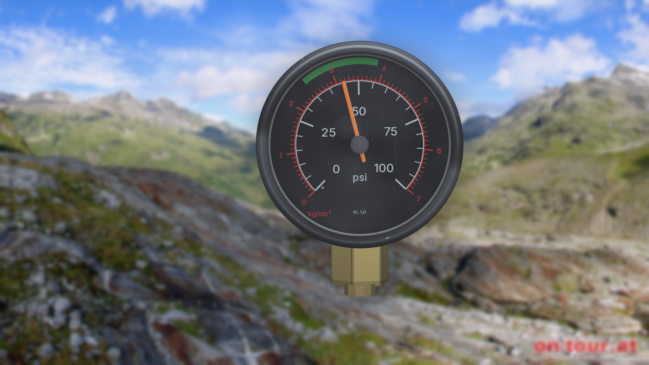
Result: 45
